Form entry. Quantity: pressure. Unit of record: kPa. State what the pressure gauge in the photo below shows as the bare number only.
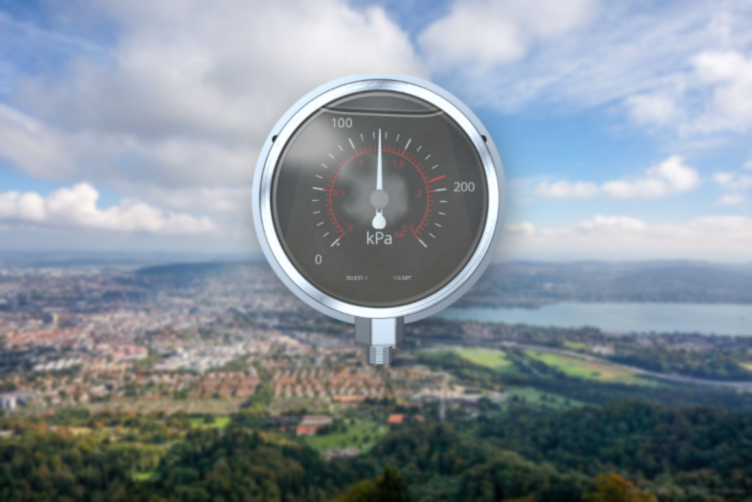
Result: 125
